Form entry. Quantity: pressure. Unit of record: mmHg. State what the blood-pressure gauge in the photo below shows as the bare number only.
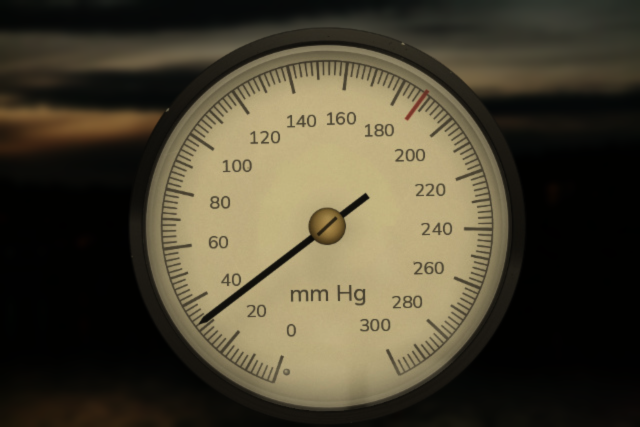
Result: 32
